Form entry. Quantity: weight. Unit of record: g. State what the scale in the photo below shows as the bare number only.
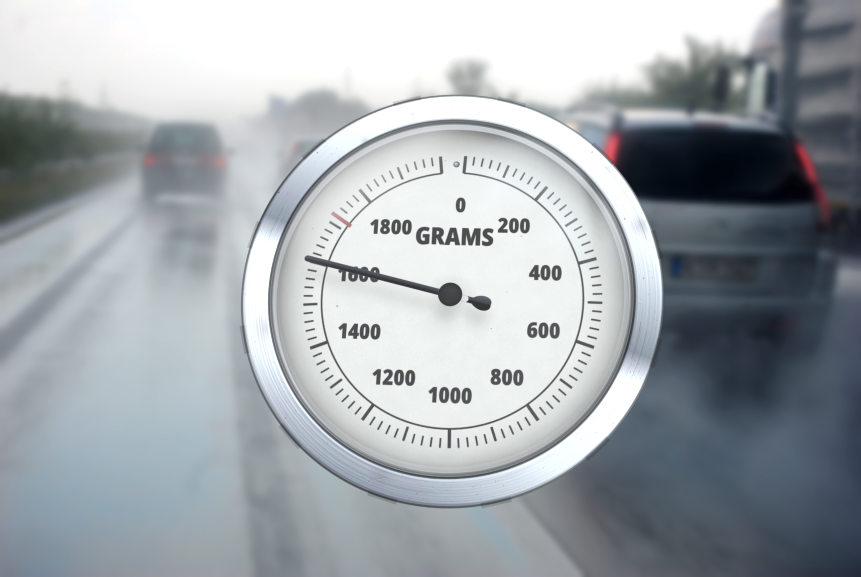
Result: 1600
